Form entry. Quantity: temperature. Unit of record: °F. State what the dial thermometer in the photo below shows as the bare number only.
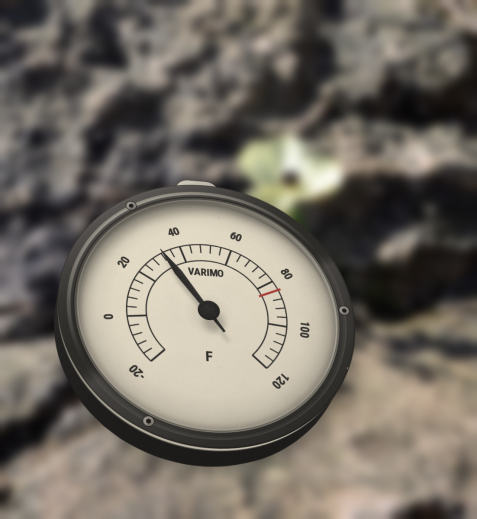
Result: 32
